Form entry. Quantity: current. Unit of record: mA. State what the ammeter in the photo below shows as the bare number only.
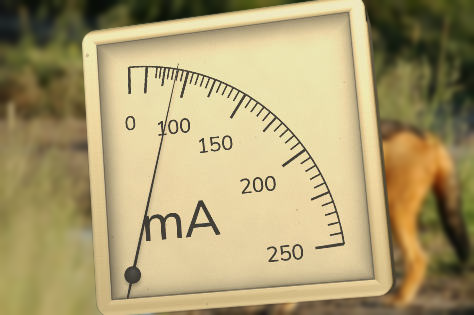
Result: 90
